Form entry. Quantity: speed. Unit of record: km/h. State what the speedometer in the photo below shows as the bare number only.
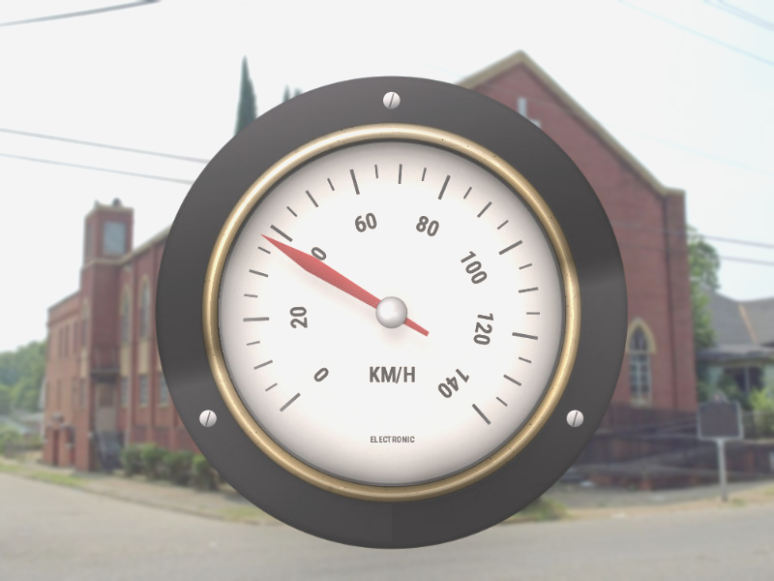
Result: 37.5
